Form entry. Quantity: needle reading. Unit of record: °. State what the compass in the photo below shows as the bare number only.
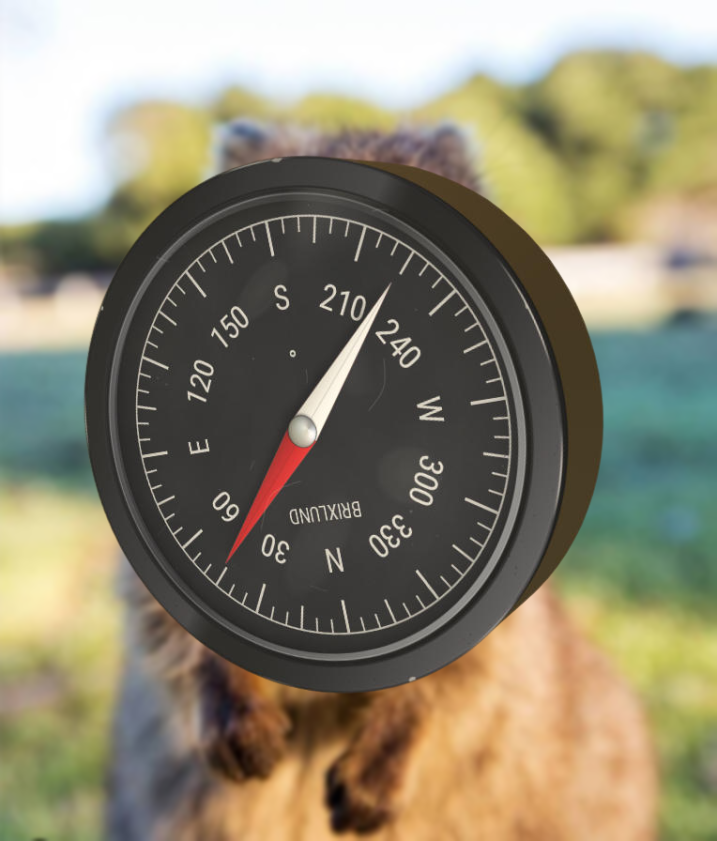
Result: 45
